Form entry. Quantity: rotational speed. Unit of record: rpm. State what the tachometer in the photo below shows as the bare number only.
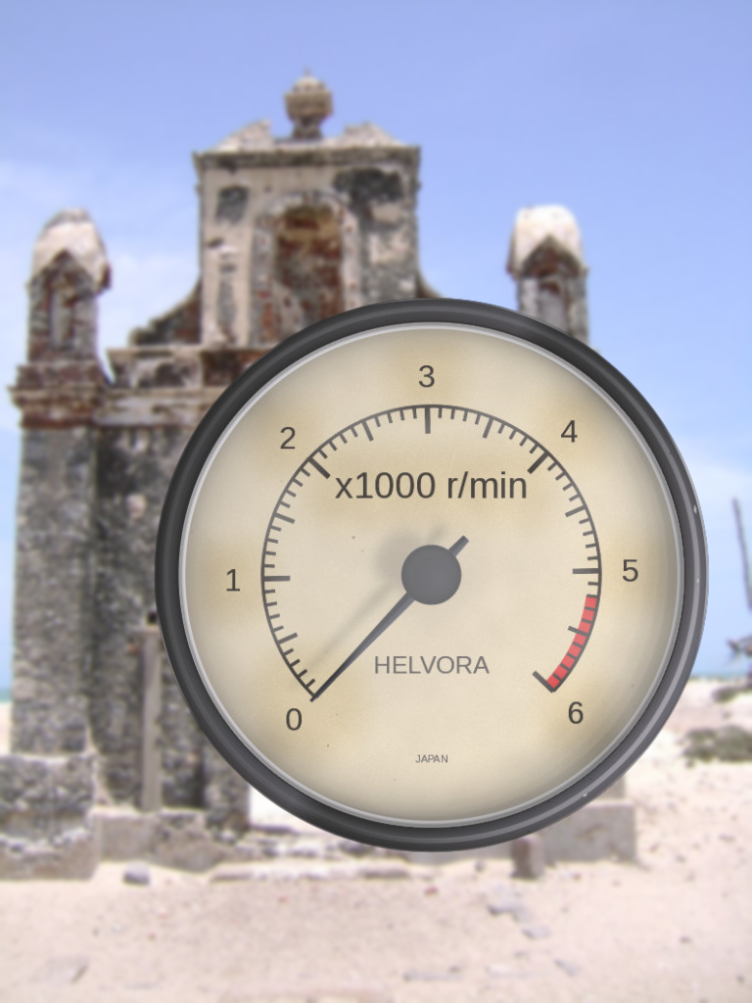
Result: 0
